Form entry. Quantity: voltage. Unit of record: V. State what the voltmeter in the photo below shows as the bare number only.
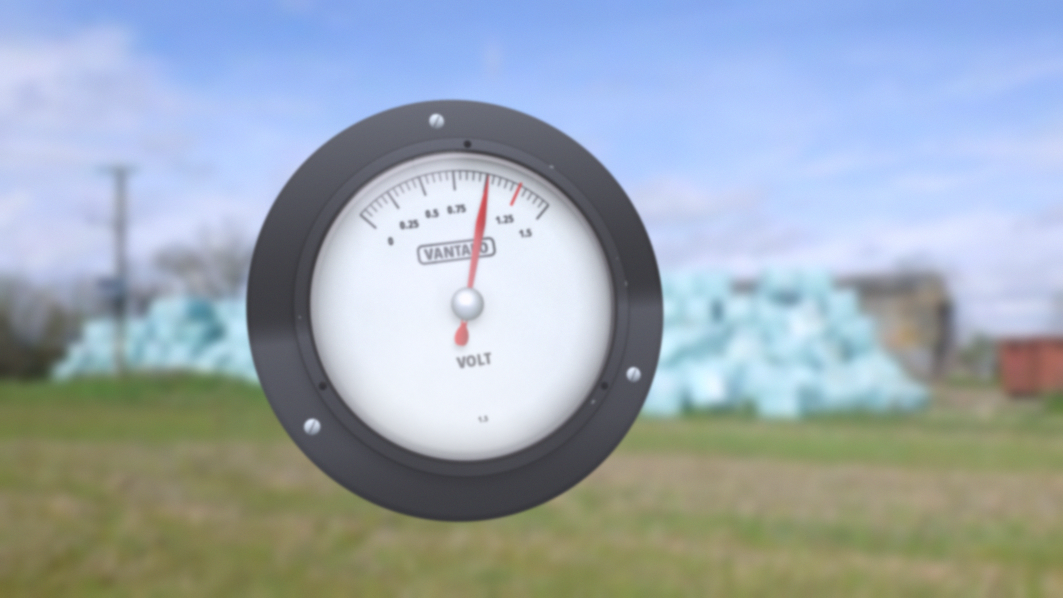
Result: 1
